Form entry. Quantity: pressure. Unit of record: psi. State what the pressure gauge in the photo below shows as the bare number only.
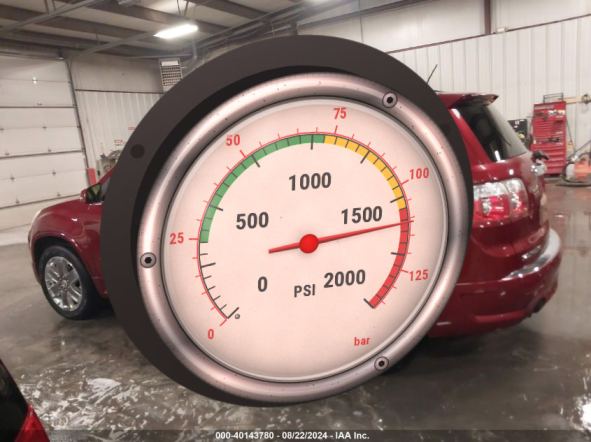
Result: 1600
